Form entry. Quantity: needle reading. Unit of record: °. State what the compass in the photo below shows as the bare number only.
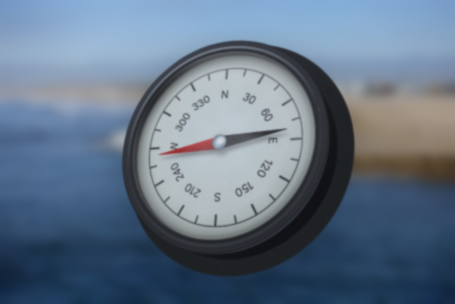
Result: 262.5
